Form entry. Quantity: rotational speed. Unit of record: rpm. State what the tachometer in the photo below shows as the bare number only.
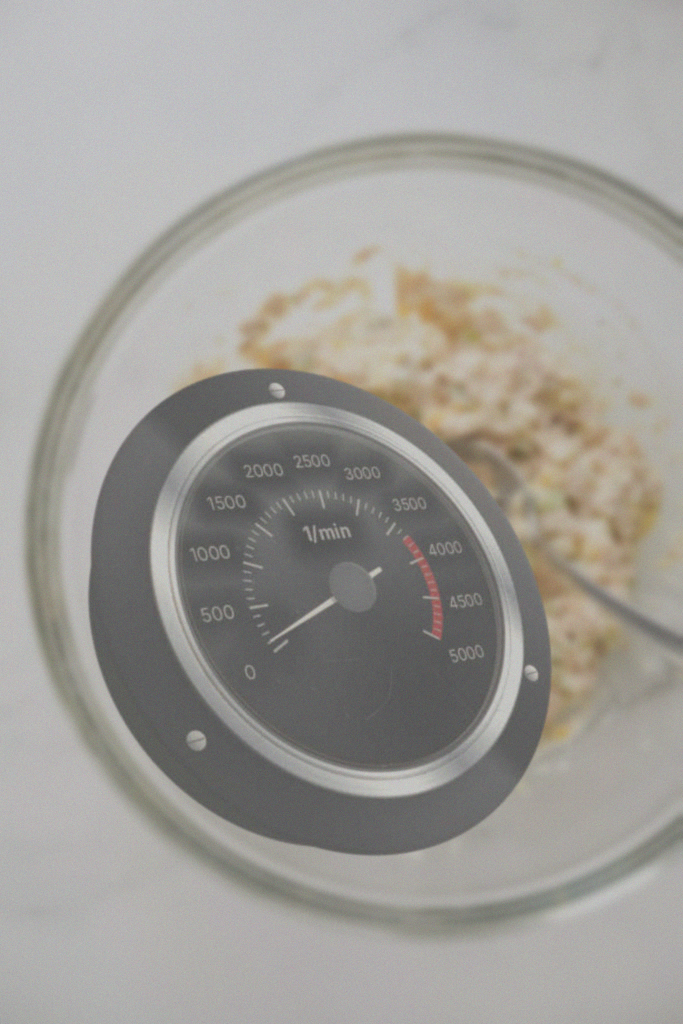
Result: 100
